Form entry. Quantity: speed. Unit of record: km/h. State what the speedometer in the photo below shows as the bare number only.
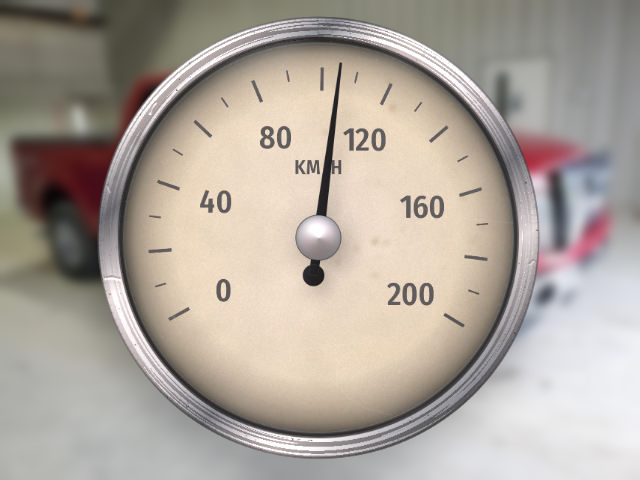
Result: 105
